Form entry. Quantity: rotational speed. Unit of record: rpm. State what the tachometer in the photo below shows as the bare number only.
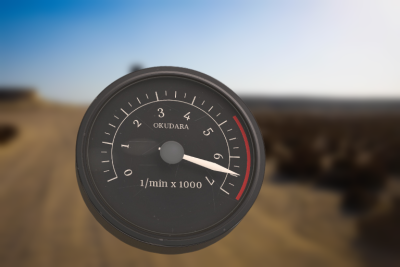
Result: 6500
